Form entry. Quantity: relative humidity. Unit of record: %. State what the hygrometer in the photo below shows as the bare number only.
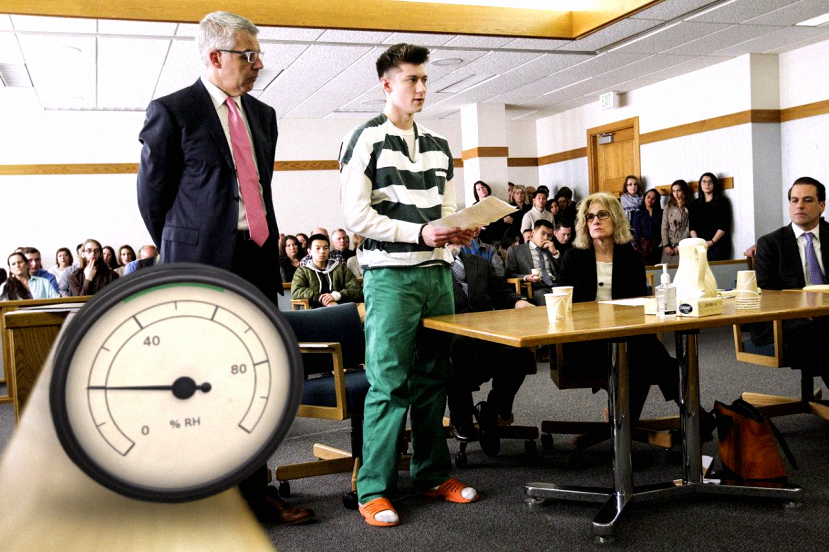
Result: 20
